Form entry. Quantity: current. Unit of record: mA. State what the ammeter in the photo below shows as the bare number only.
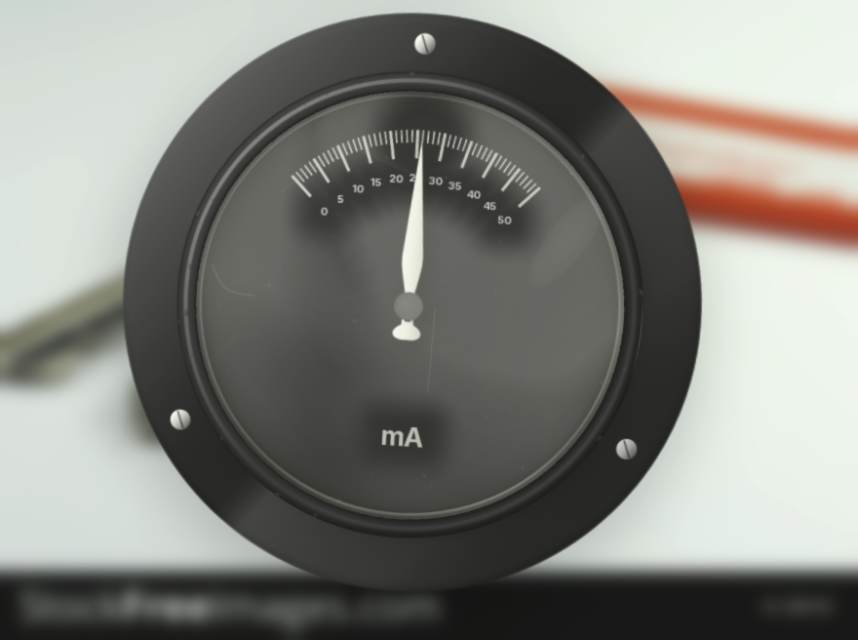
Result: 26
